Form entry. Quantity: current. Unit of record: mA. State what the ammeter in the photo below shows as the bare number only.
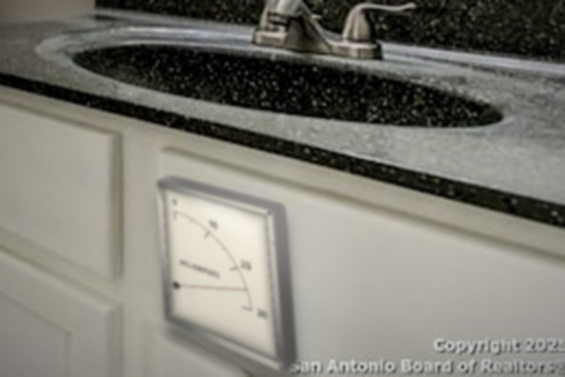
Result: 25
